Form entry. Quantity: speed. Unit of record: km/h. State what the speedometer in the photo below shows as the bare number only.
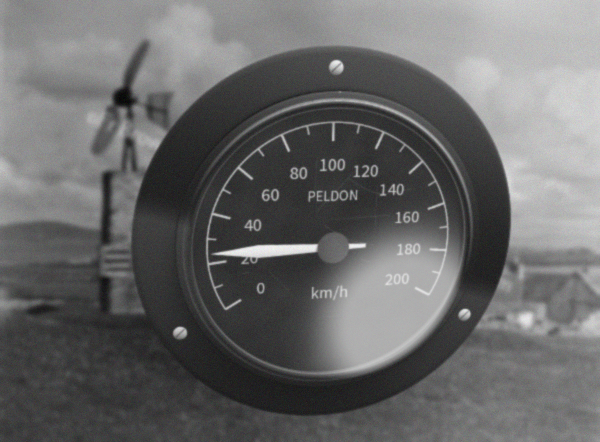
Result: 25
